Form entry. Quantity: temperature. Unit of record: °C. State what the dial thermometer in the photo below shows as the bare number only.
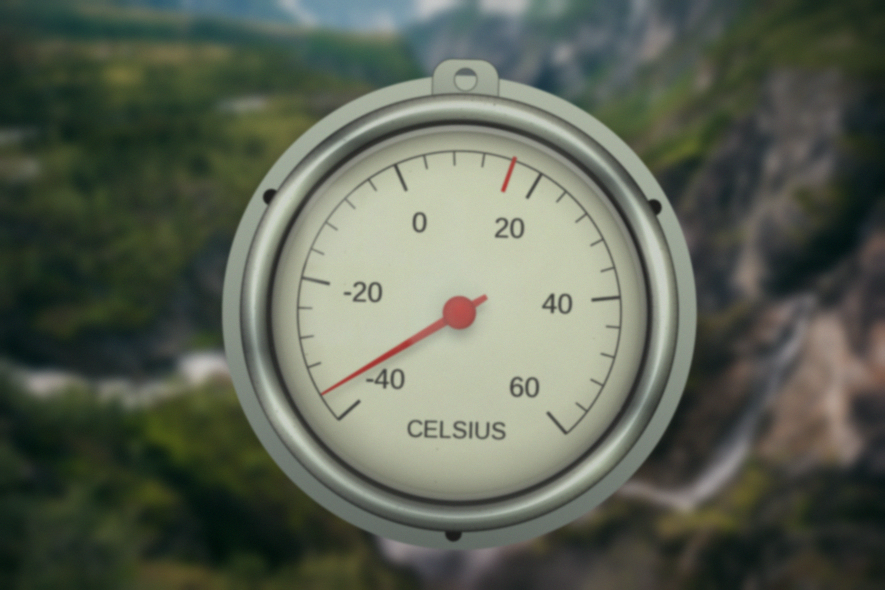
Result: -36
